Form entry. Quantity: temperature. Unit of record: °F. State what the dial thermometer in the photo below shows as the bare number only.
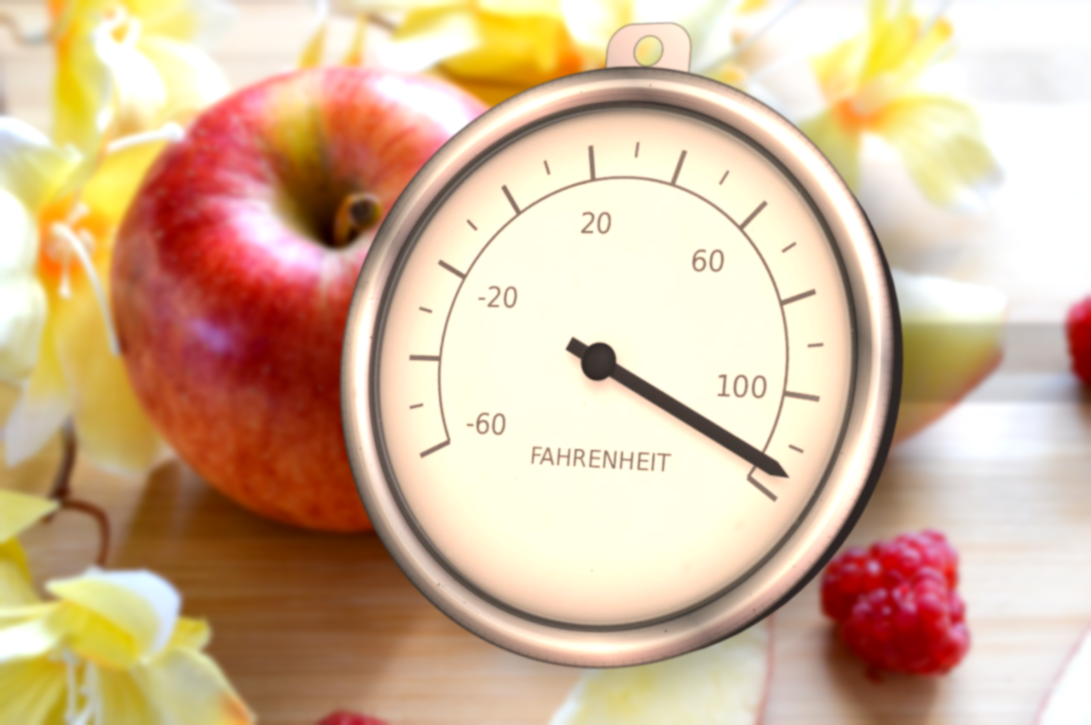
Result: 115
